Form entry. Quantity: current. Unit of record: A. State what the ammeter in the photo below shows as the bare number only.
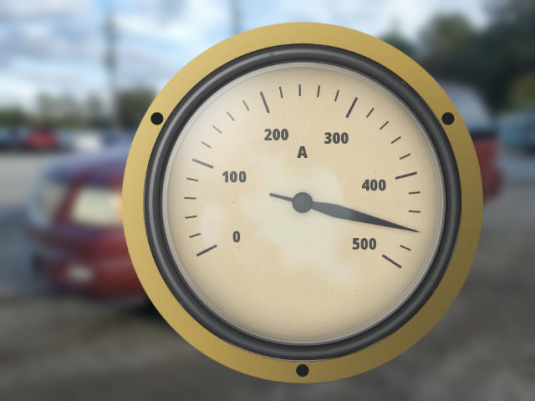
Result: 460
